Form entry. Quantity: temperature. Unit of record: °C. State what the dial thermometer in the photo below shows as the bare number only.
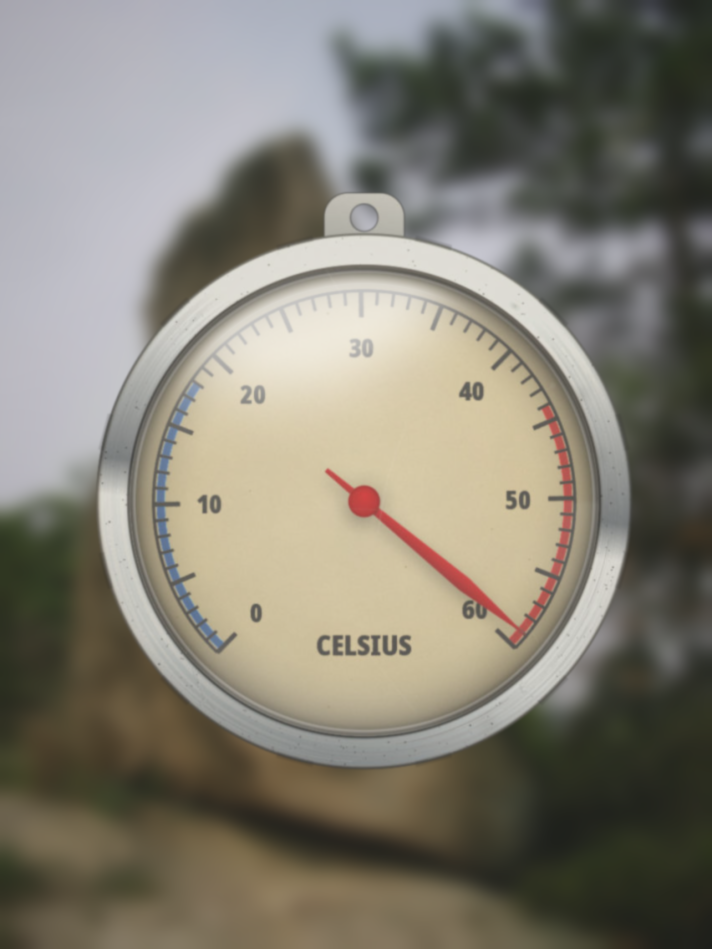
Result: 59
